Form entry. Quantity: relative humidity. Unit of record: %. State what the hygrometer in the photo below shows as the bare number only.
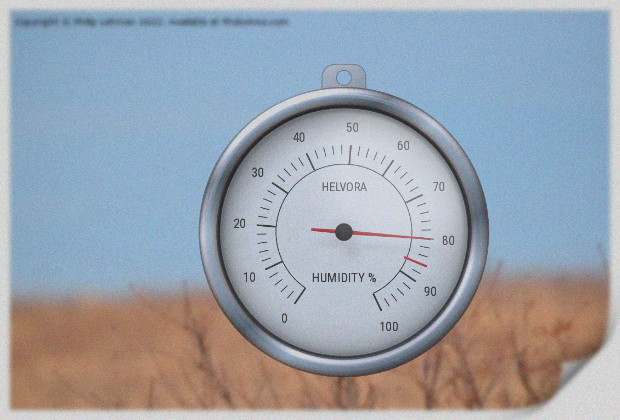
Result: 80
